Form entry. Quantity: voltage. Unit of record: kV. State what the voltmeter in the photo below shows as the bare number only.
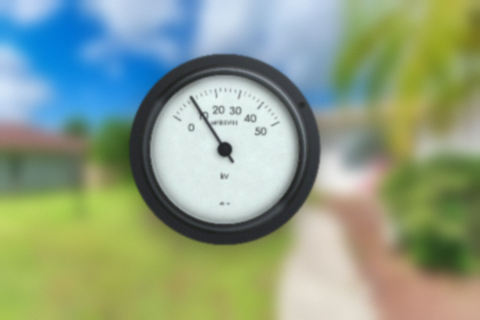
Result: 10
